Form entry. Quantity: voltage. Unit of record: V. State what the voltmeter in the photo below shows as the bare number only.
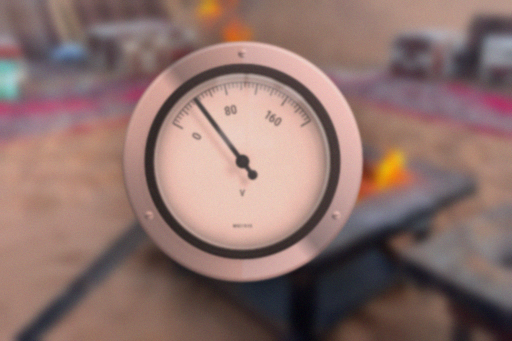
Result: 40
